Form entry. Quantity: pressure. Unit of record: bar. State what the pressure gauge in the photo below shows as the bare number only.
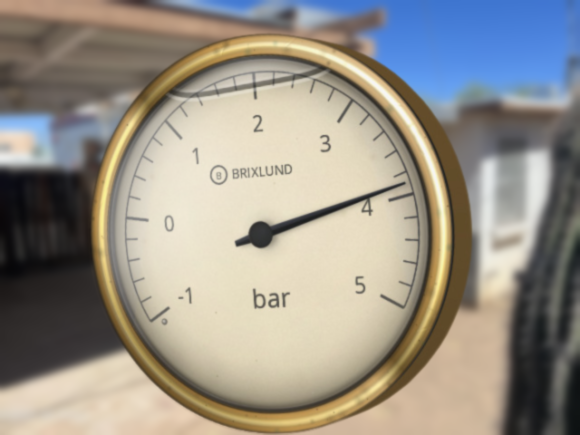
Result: 3.9
